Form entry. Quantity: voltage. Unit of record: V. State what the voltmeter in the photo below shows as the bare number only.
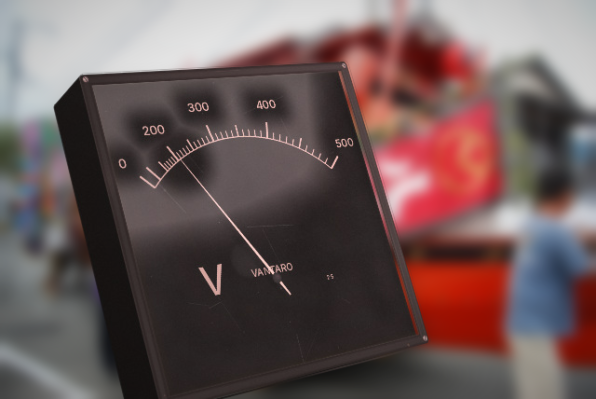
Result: 200
